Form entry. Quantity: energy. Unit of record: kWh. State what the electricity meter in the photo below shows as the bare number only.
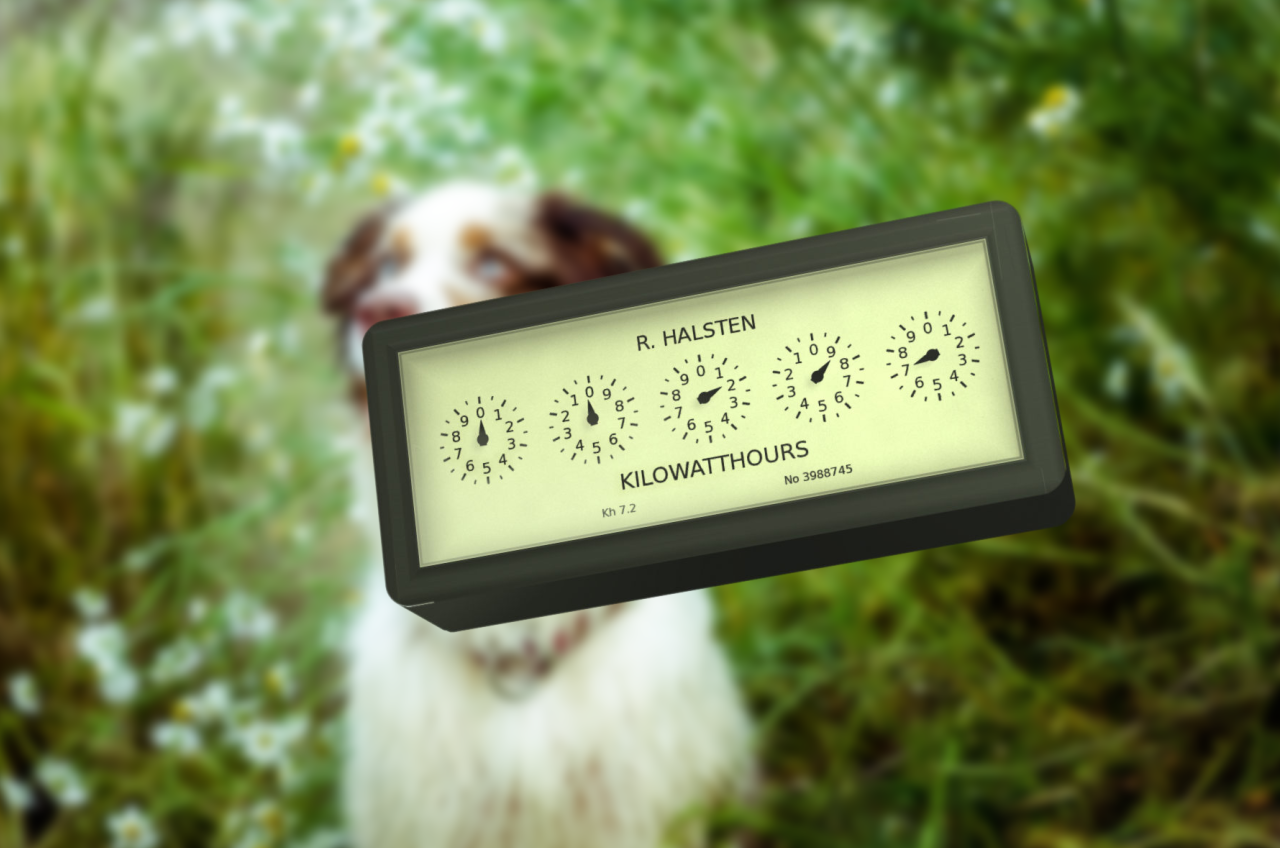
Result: 187
